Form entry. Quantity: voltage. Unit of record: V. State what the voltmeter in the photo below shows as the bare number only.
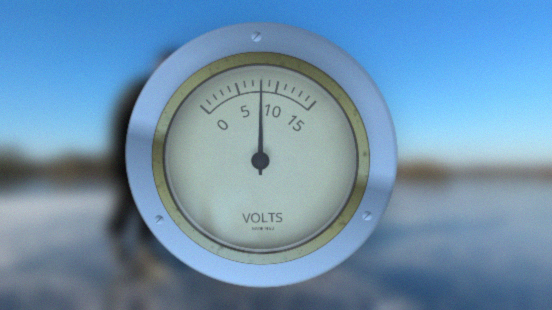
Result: 8
